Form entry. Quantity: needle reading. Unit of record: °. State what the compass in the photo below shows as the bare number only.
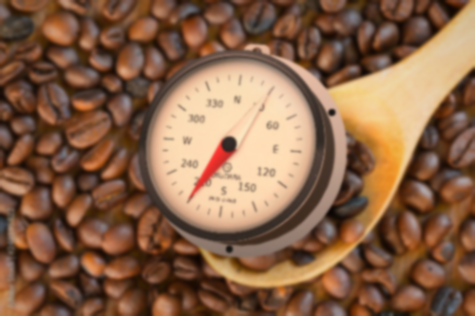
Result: 210
